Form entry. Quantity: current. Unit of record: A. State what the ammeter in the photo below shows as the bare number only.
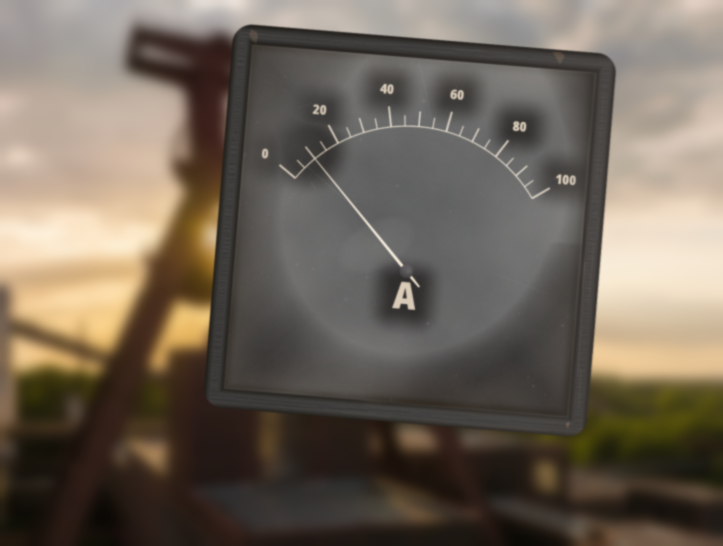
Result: 10
